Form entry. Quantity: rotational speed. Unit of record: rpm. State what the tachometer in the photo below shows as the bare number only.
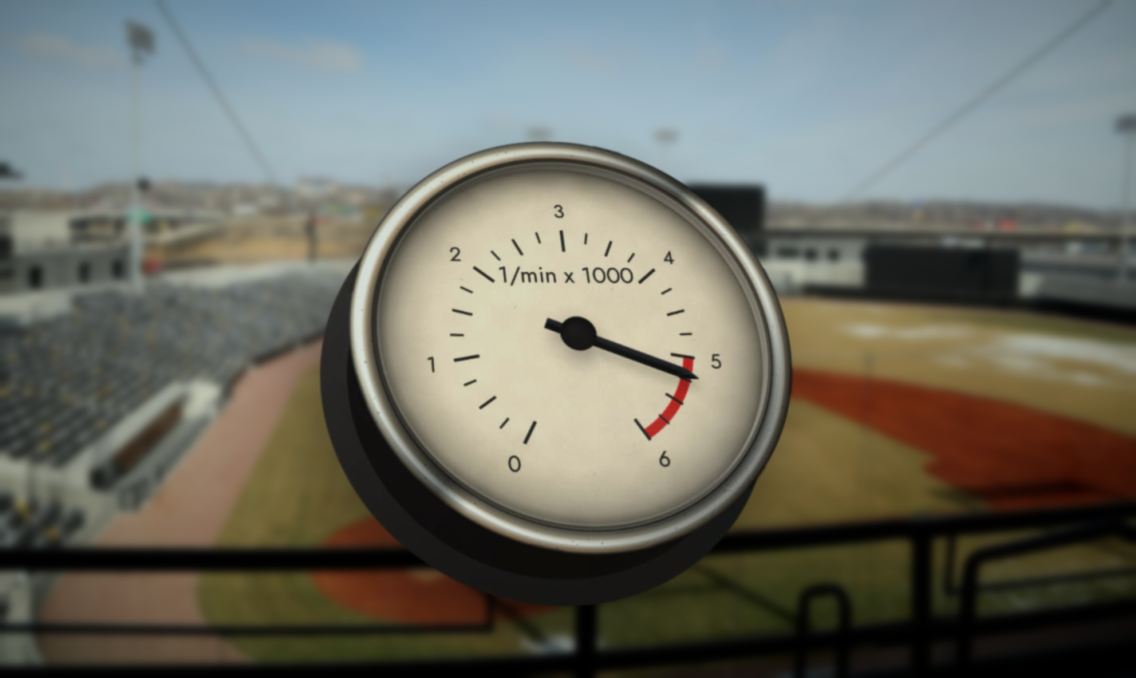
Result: 5250
